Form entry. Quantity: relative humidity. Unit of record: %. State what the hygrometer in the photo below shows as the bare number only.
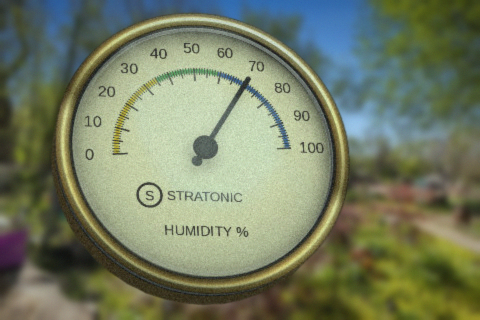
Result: 70
